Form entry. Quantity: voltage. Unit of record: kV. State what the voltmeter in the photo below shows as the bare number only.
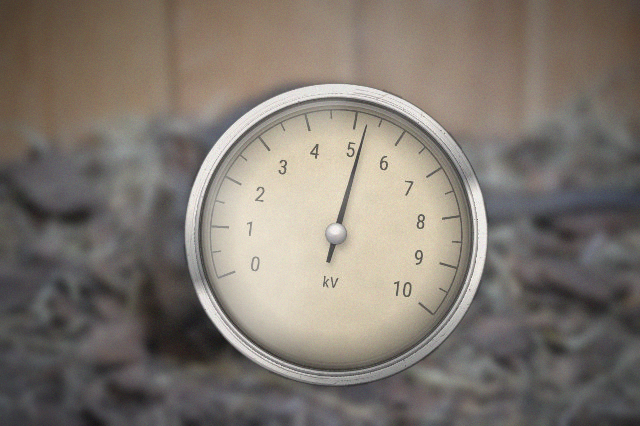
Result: 5.25
